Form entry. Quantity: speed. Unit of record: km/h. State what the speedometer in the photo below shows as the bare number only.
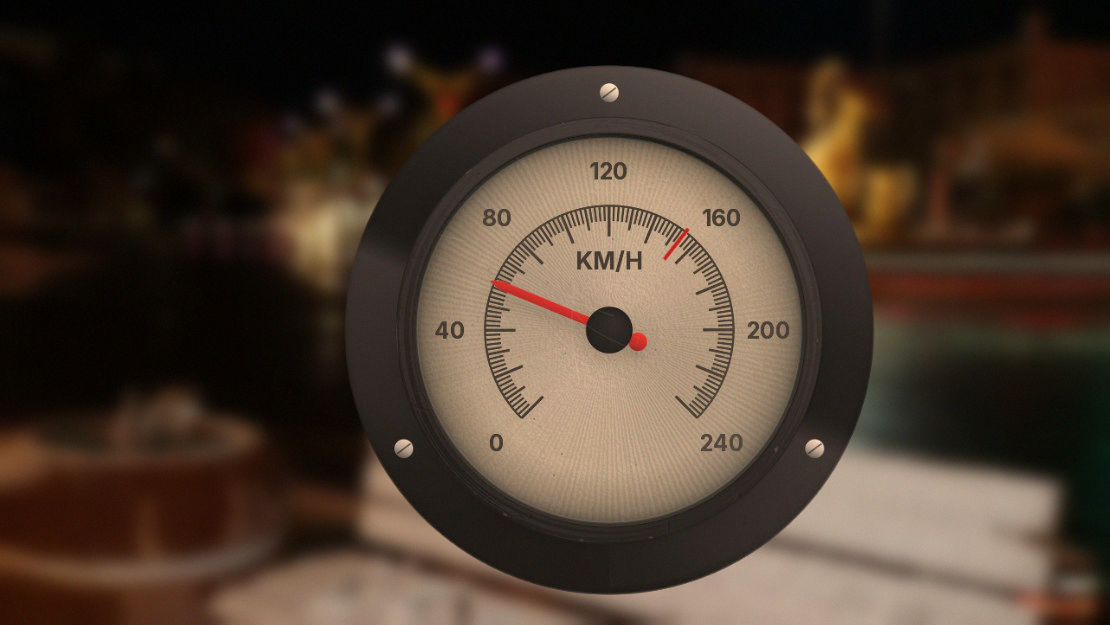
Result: 60
